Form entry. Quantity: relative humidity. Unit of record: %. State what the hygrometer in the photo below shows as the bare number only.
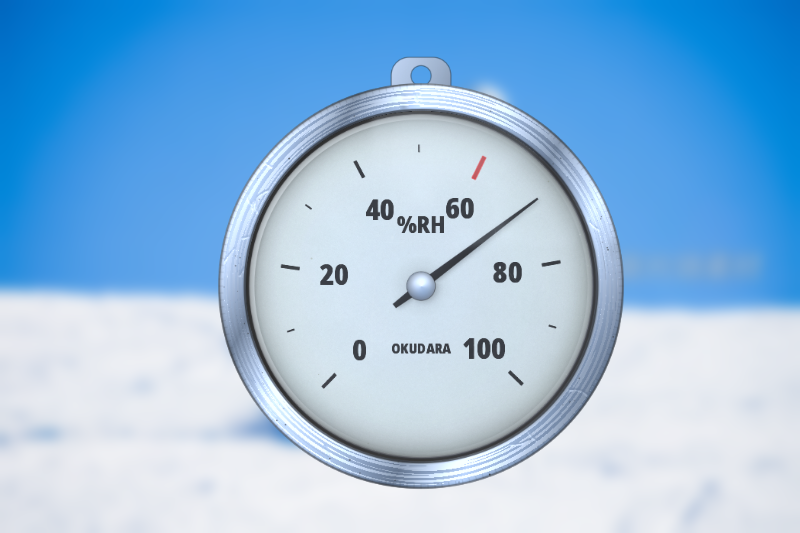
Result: 70
